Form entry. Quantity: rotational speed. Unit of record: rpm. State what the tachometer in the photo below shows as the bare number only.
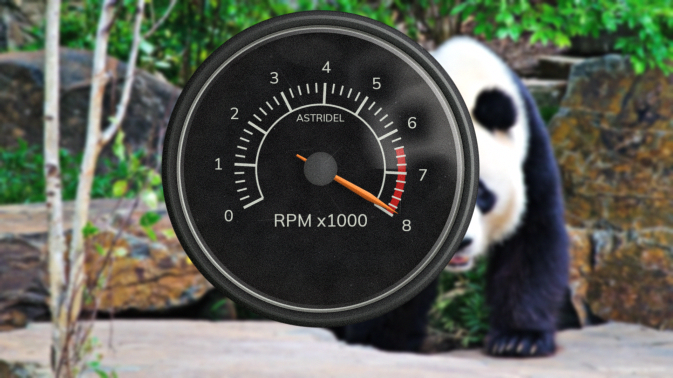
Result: 7900
